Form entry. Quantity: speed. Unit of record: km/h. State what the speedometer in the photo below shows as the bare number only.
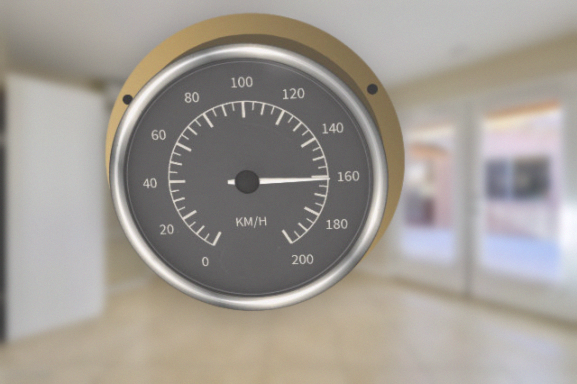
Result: 160
